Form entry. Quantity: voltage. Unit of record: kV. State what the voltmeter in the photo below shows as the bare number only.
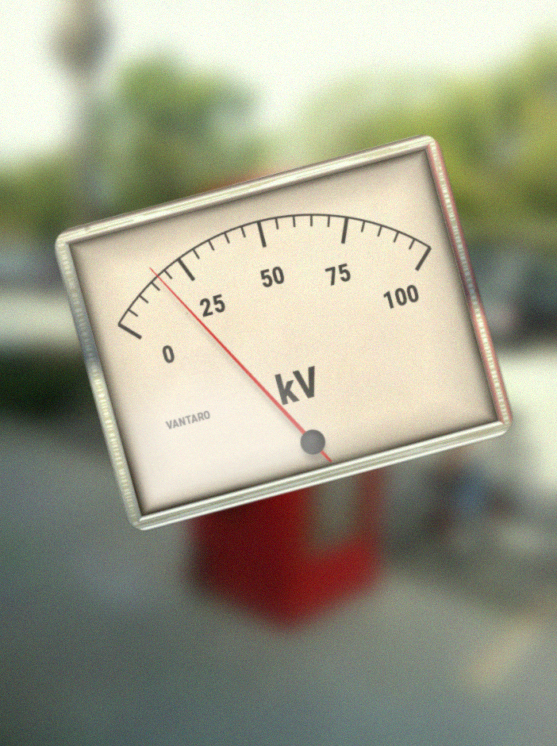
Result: 17.5
